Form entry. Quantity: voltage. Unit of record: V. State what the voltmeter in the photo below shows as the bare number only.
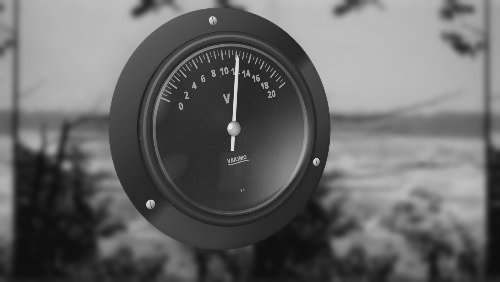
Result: 12
